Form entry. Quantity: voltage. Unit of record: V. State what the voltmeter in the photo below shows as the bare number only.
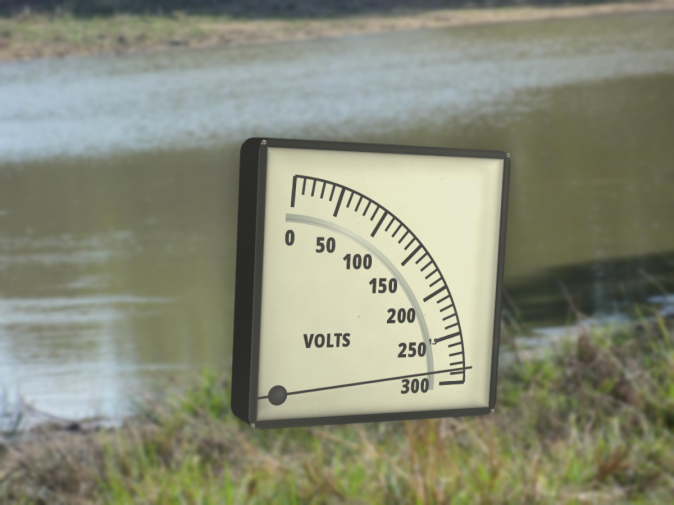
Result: 285
